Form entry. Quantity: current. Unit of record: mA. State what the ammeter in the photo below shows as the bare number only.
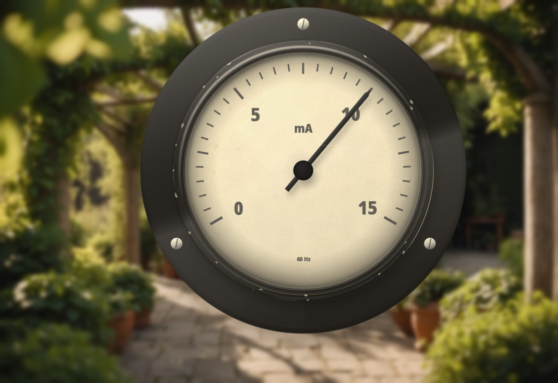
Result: 10
